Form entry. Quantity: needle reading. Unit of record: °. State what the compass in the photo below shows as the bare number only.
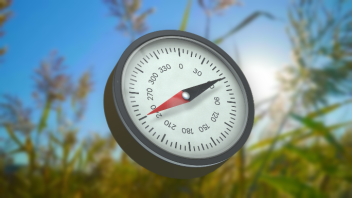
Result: 240
